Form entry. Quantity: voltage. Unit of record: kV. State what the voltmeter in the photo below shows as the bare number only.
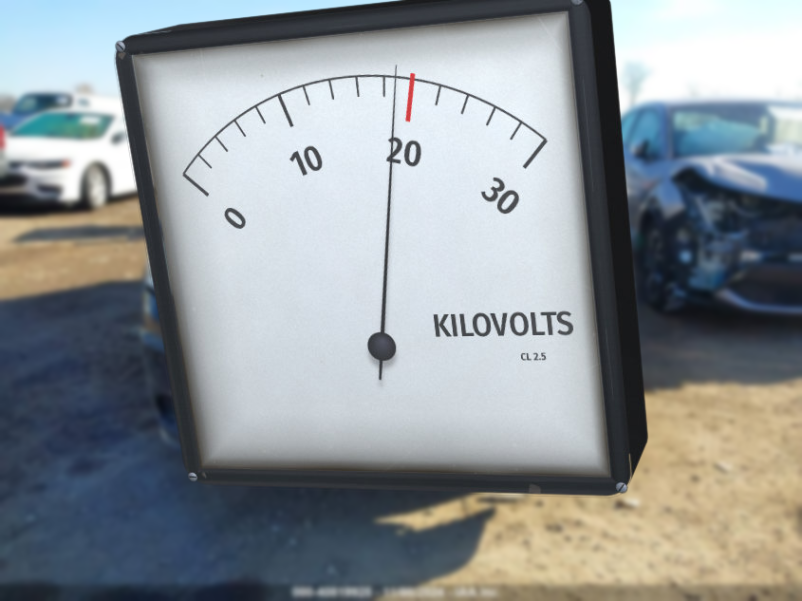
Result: 19
